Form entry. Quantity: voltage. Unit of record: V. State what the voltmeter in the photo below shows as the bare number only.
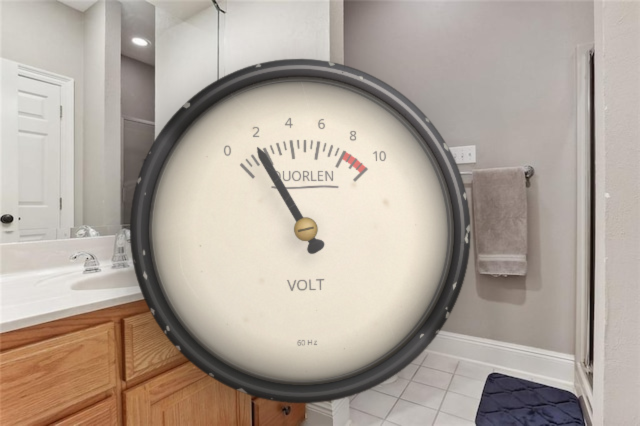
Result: 1.5
